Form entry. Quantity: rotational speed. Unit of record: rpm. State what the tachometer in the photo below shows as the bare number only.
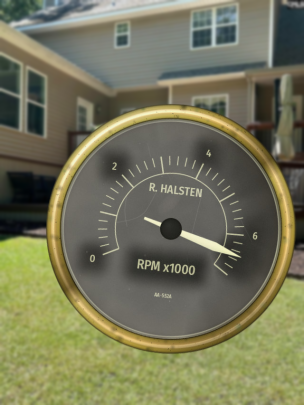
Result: 6500
